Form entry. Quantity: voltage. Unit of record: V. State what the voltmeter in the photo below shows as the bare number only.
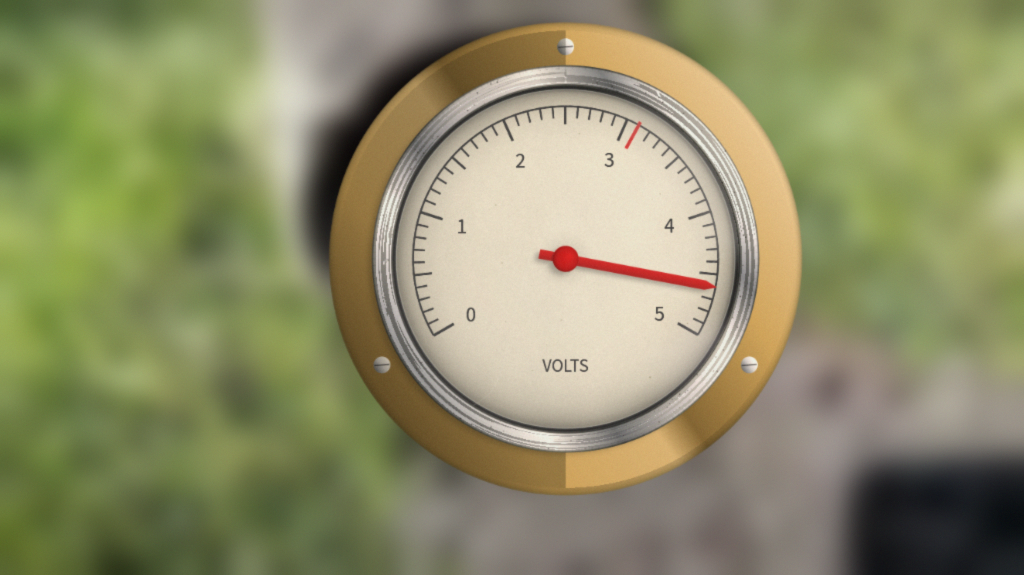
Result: 4.6
